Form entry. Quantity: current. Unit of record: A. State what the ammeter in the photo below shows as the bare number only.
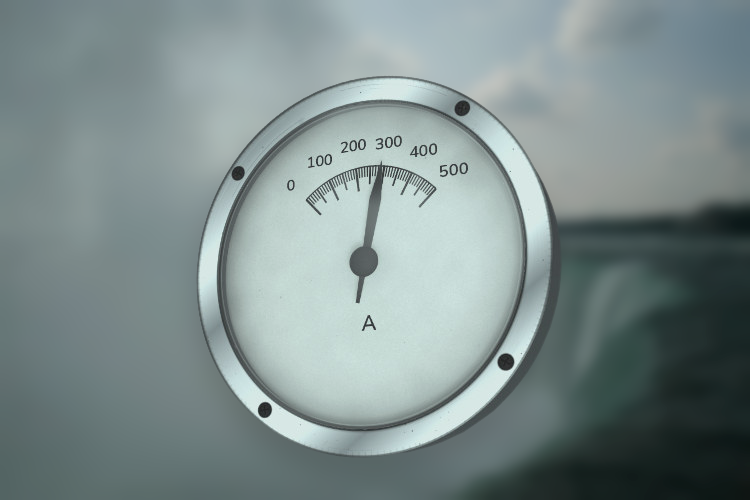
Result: 300
